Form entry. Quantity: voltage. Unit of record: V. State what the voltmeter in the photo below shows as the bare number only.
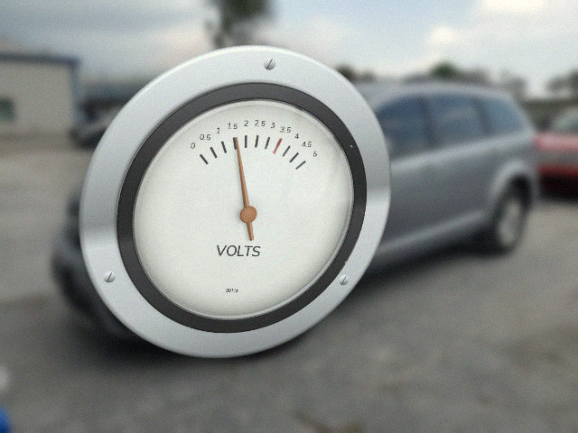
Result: 1.5
